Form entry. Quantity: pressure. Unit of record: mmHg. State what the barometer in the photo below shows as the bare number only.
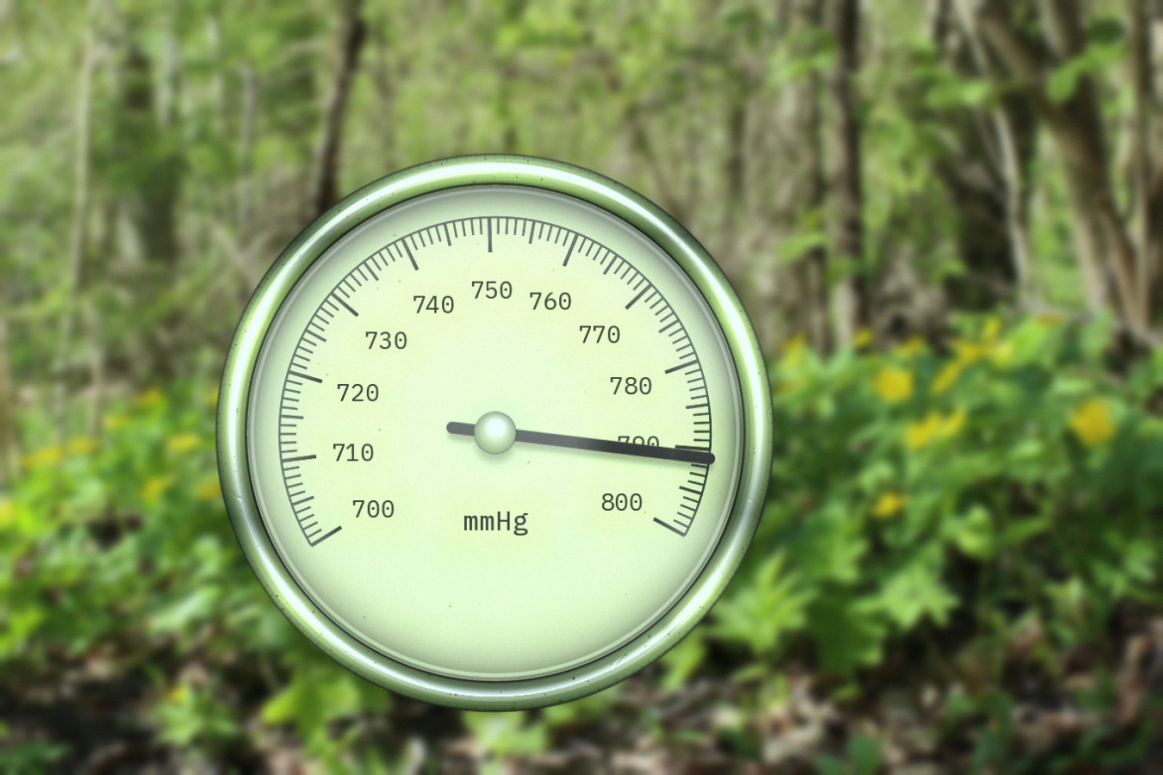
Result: 791
